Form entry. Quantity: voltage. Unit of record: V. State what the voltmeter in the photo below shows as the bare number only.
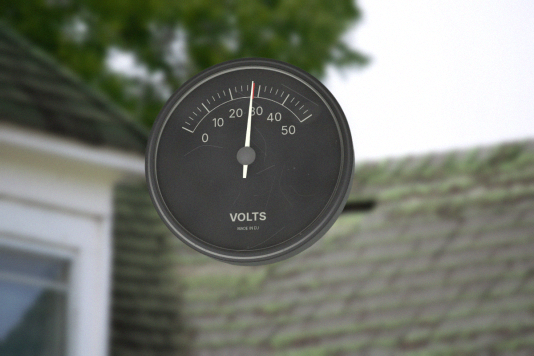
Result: 28
